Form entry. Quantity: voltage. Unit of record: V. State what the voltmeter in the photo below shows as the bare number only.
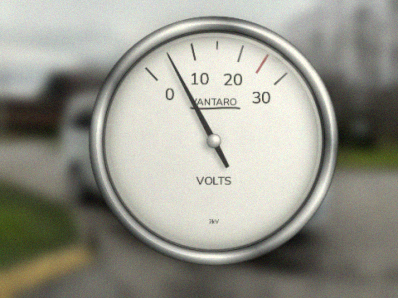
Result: 5
